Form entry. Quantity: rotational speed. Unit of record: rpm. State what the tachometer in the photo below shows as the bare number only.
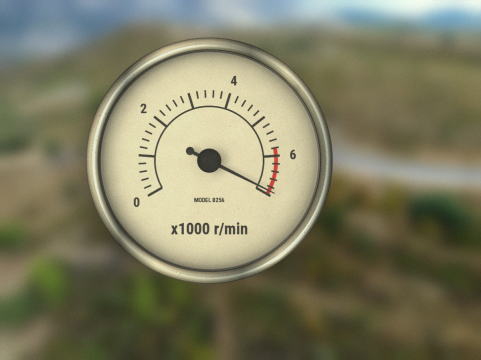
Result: 6900
